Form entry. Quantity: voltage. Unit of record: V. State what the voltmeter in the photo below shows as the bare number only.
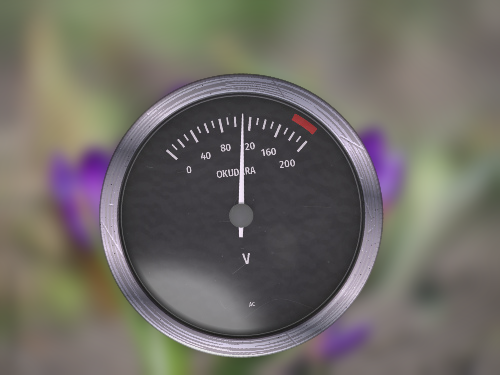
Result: 110
